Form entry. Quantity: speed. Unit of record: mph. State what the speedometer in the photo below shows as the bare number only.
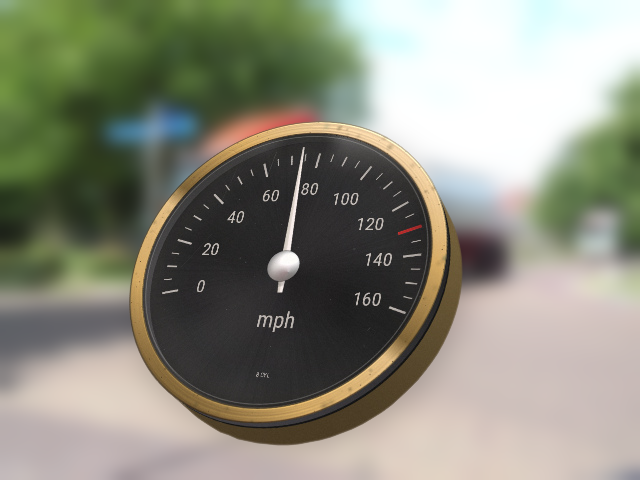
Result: 75
